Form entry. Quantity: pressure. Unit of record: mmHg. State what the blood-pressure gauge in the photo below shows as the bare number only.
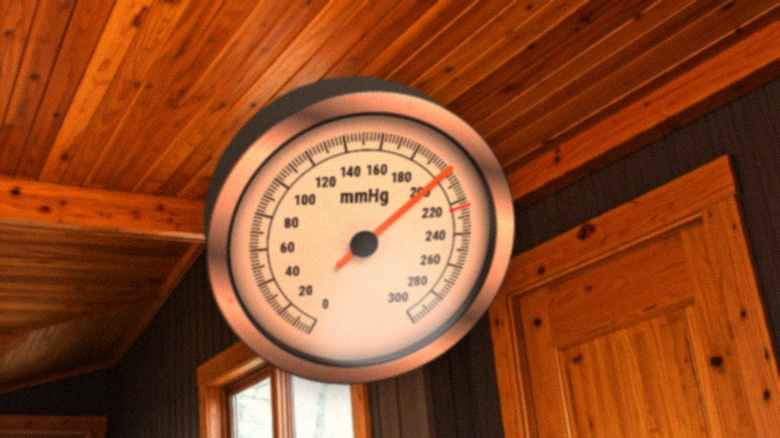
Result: 200
